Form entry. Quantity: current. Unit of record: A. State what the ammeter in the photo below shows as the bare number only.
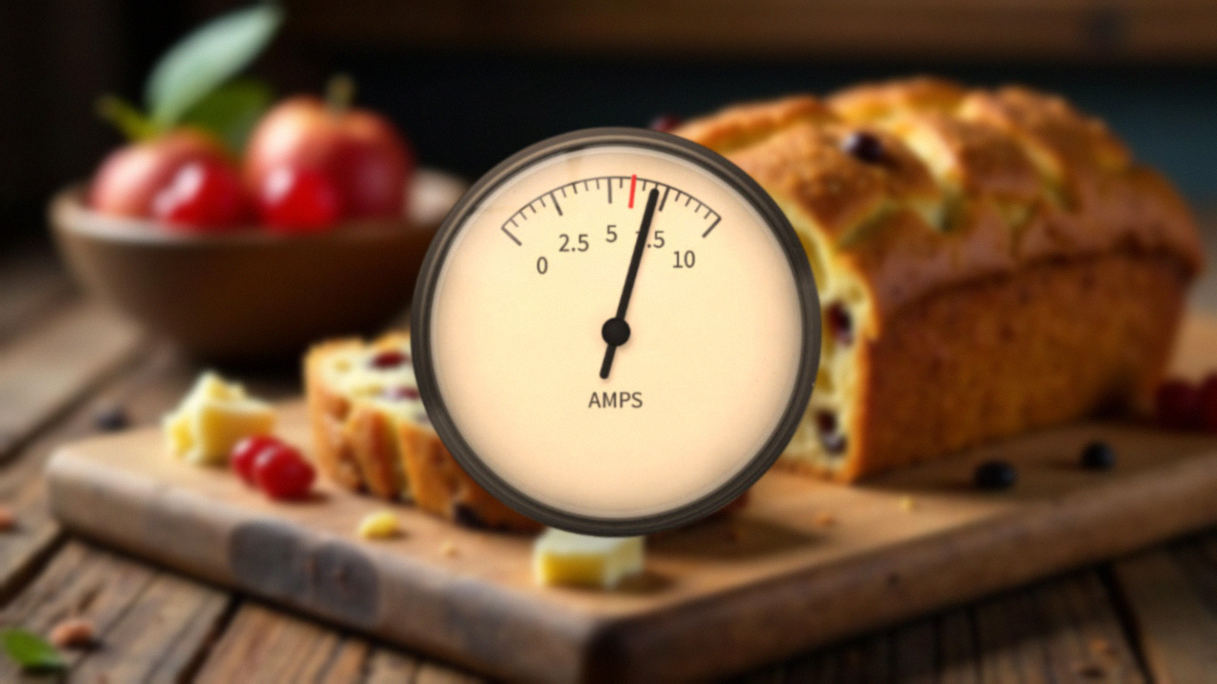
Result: 7
